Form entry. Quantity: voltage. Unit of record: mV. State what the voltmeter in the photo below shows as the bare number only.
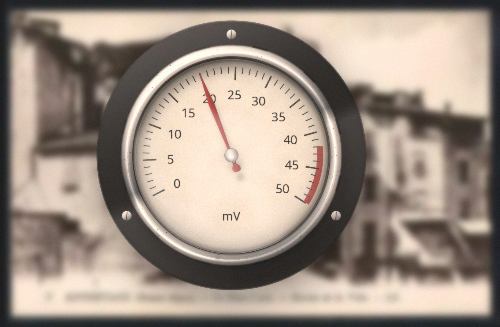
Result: 20
